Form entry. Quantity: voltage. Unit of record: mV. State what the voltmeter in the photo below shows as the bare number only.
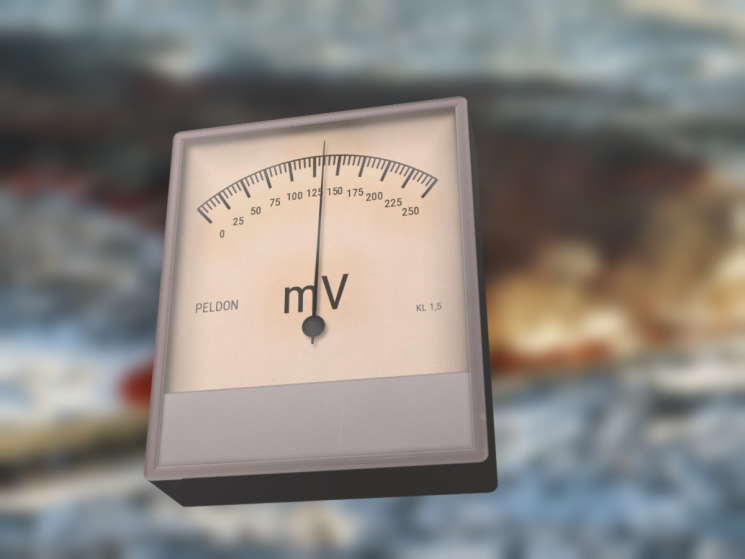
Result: 135
